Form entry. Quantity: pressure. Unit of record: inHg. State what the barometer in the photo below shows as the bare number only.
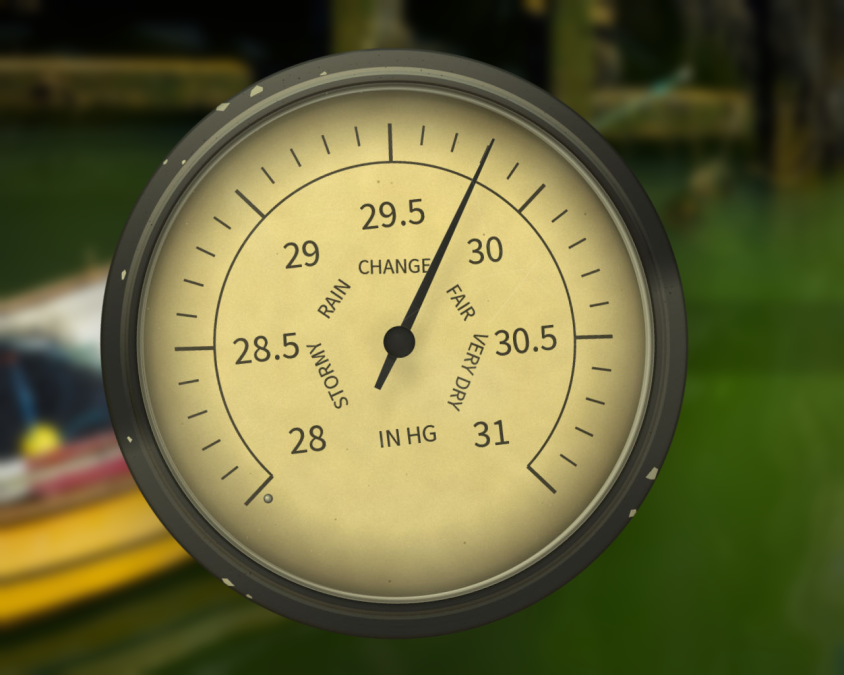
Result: 29.8
